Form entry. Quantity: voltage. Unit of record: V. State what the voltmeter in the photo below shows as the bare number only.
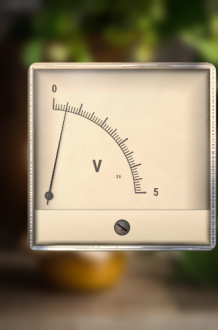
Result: 0.5
